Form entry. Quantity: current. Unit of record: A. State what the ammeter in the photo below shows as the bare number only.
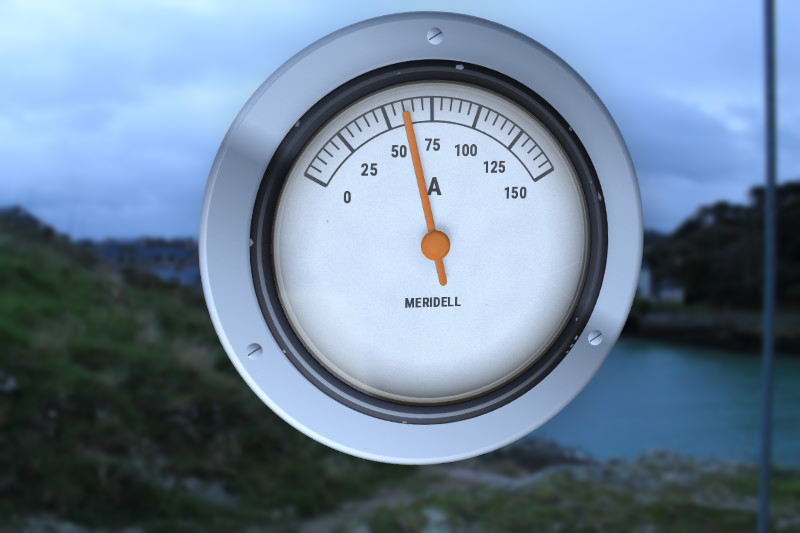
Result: 60
